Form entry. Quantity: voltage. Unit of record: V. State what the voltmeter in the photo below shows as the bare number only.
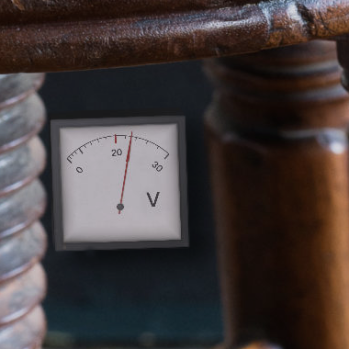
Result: 23
